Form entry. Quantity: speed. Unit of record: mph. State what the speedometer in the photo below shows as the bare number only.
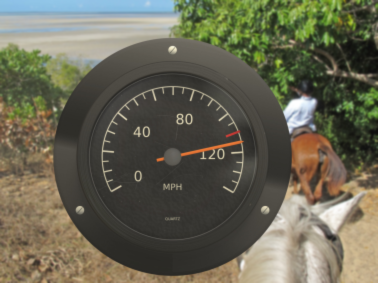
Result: 115
